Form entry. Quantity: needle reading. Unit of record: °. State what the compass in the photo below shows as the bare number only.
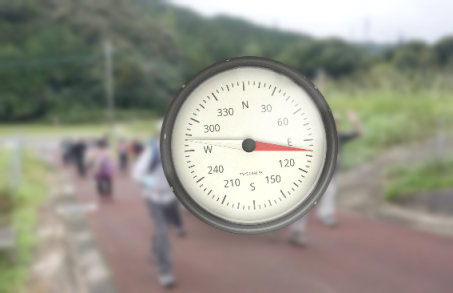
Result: 100
